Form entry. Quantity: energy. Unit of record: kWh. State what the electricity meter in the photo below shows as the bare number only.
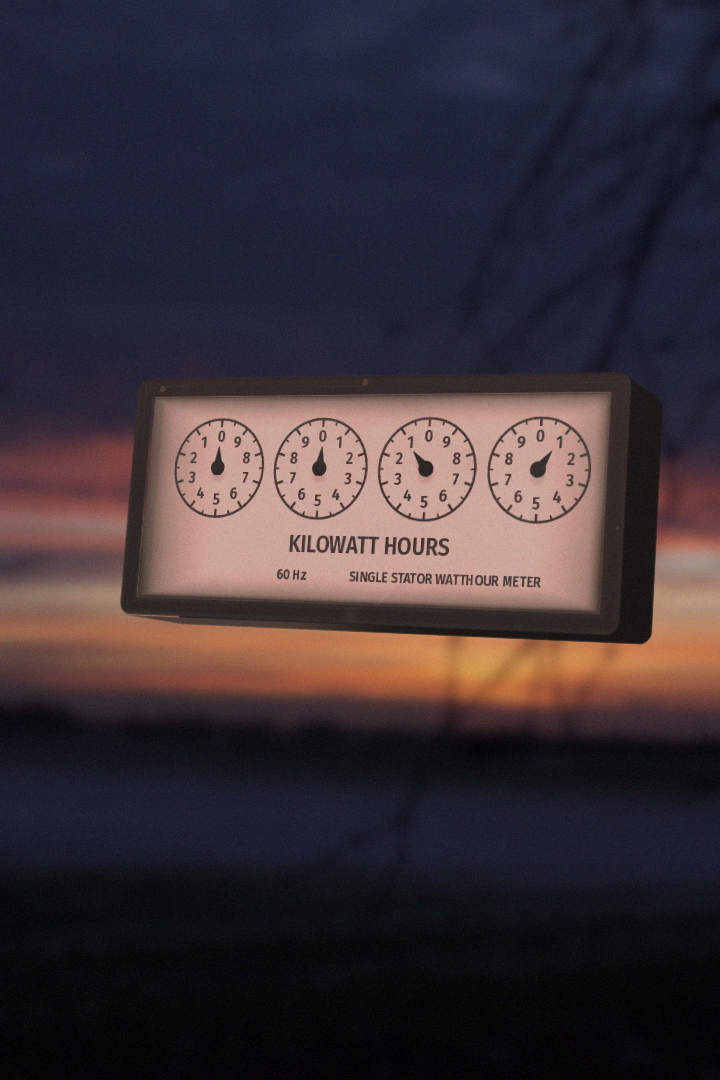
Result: 11
